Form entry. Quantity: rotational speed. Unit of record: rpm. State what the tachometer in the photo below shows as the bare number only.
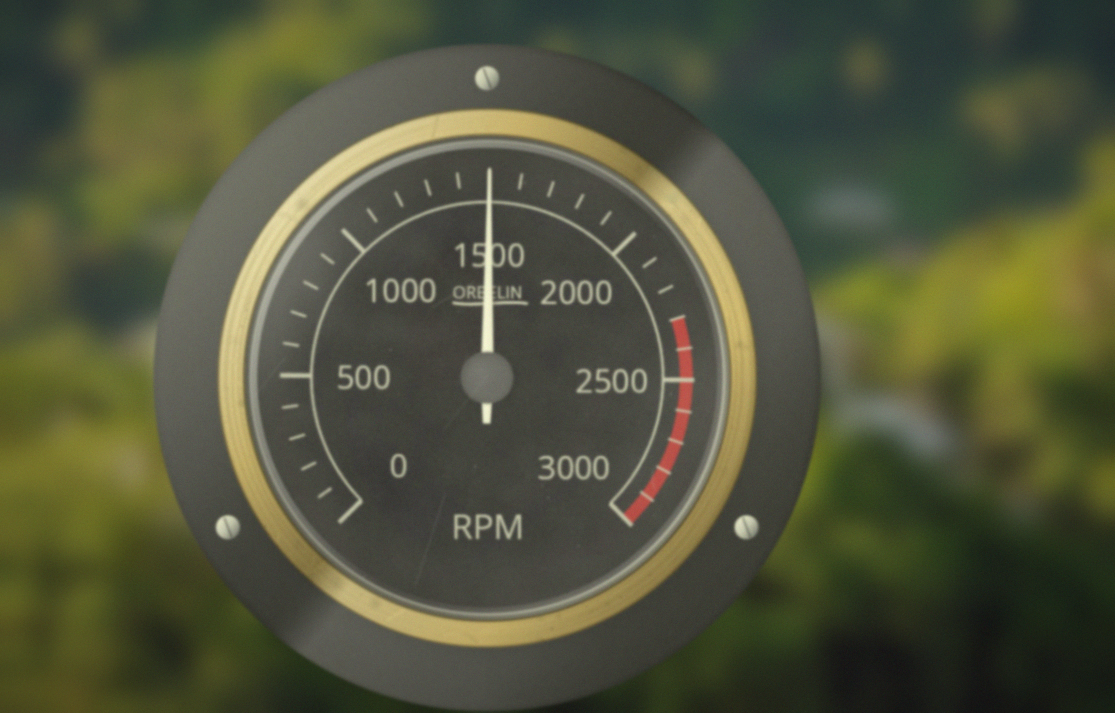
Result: 1500
